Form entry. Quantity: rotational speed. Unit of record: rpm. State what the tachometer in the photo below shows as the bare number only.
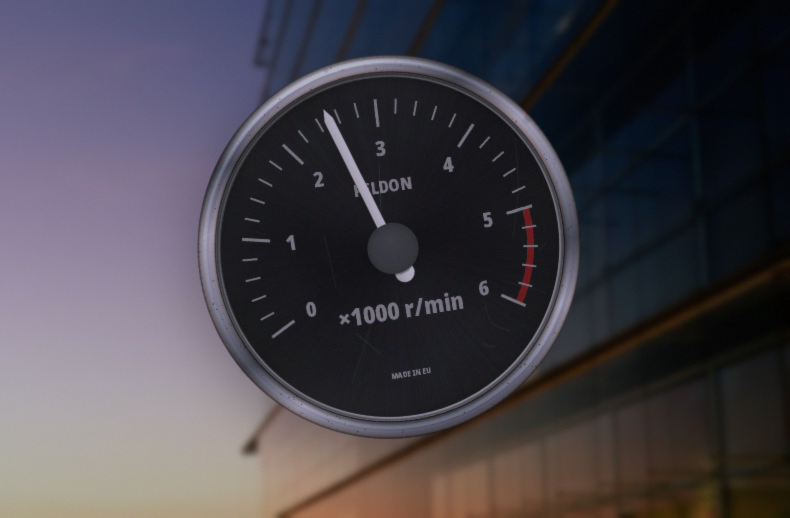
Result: 2500
